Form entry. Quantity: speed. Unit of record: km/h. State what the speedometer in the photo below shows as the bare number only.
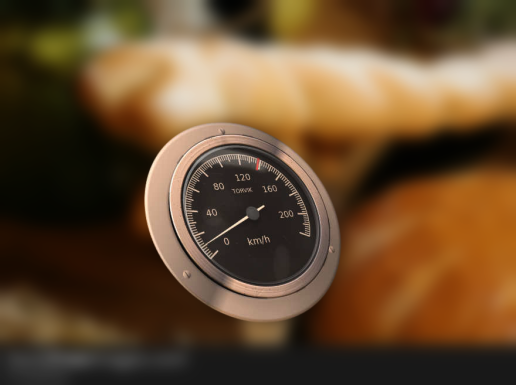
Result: 10
